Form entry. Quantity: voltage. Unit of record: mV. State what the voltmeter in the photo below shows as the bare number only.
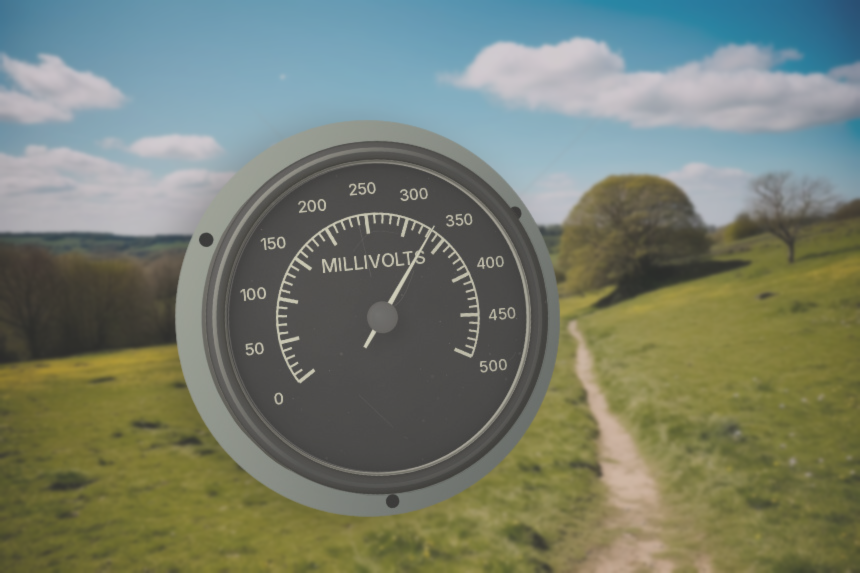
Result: 330
